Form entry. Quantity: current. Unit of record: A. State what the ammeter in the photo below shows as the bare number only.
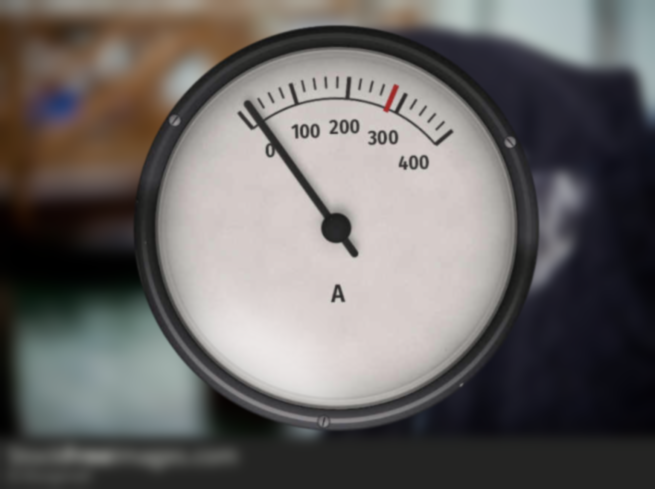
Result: 20
